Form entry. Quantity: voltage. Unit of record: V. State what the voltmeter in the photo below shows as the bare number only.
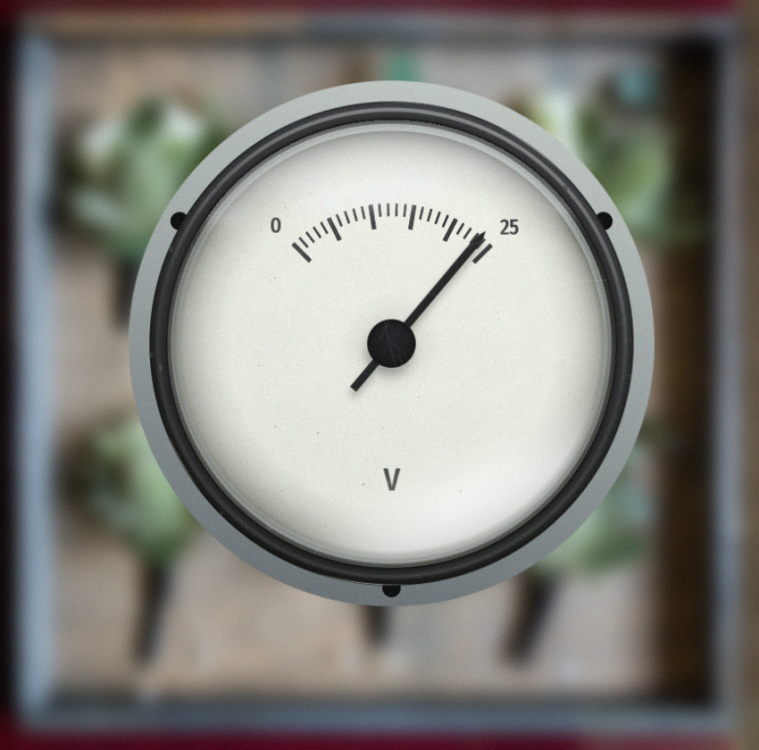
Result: 23.5
